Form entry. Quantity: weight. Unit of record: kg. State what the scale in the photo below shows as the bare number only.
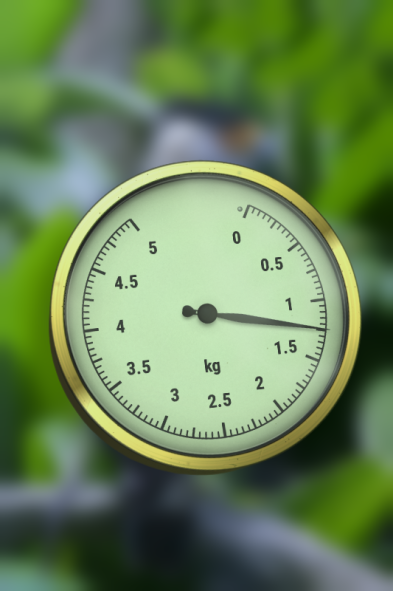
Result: 1.25
